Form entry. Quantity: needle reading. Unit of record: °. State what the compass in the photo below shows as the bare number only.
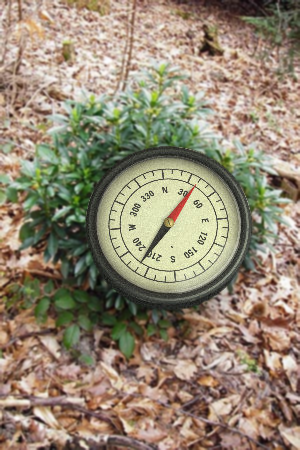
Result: 40
